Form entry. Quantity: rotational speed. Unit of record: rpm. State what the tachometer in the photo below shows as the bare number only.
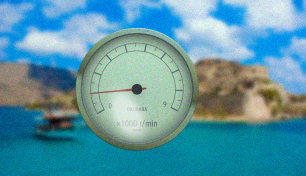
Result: 1000
